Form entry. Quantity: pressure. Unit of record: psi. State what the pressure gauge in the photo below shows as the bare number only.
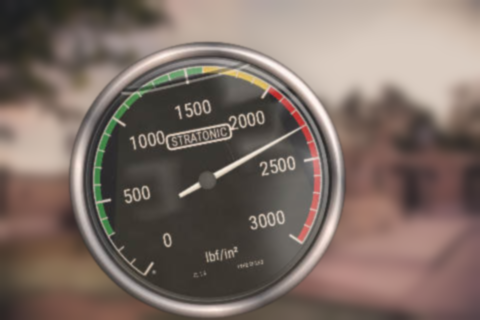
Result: 2300
